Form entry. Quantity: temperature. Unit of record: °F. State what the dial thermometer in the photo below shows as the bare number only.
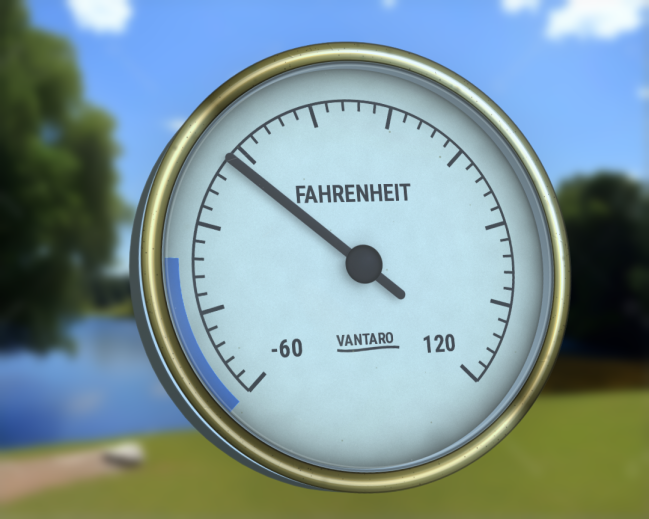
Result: -4
